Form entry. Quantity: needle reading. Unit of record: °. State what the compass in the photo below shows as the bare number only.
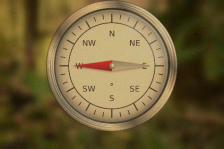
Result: 270
